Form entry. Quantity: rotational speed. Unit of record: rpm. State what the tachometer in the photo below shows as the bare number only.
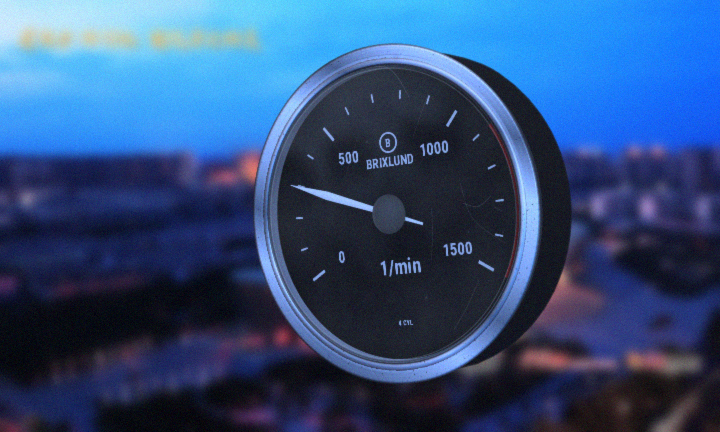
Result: 300
